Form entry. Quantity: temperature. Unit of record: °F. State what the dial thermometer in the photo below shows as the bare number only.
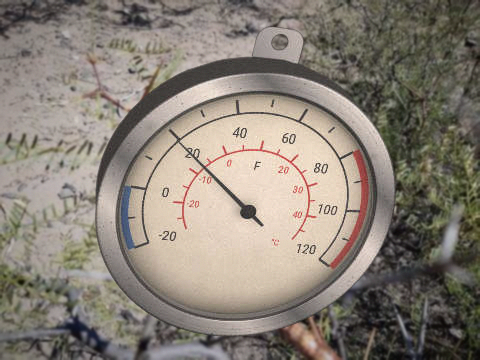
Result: 20
